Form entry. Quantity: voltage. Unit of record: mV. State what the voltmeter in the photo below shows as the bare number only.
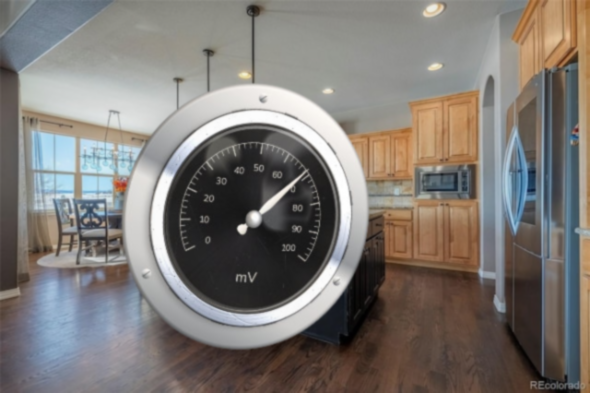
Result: 68
